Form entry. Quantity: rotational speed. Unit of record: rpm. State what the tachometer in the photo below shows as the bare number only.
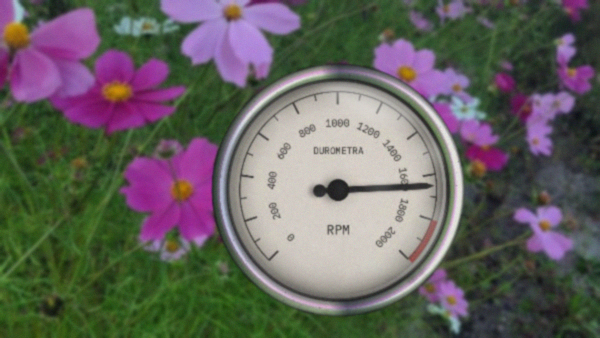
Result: 1650
